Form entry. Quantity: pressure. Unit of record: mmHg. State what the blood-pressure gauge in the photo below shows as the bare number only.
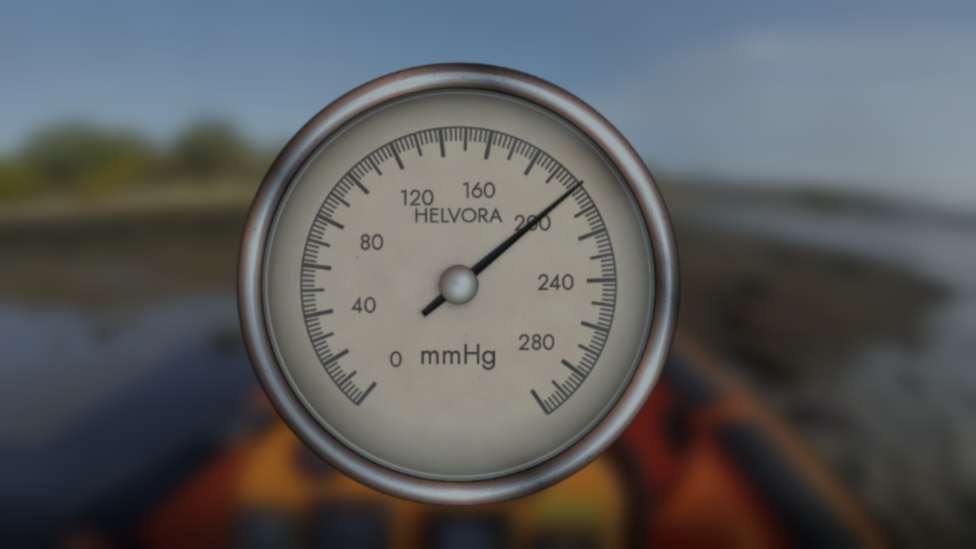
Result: 200
